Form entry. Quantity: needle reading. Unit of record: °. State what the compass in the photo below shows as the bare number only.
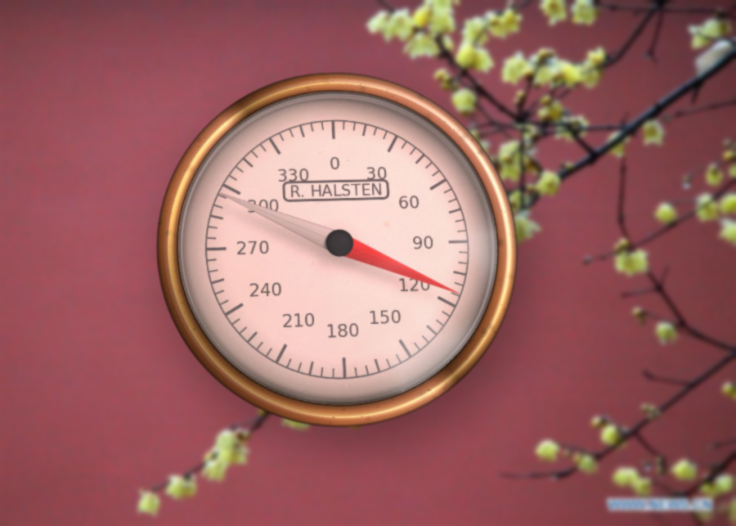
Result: 115
